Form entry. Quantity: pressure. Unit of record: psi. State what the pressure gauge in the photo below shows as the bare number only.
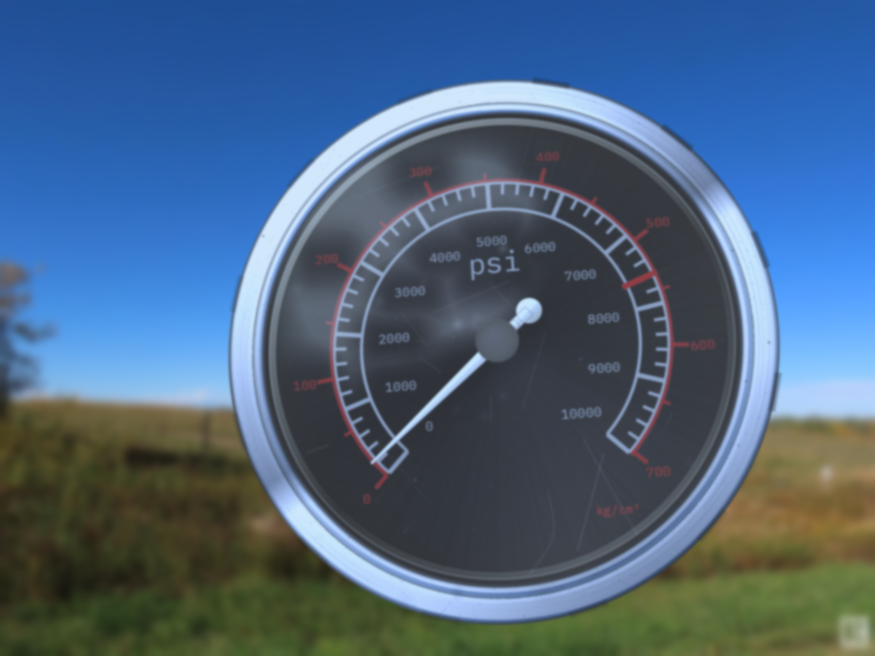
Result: 200
